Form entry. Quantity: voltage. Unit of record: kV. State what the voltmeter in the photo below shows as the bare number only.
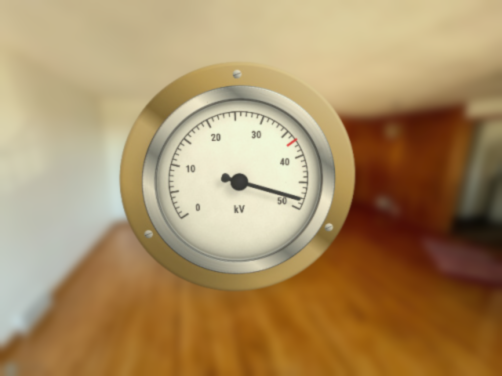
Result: 48
